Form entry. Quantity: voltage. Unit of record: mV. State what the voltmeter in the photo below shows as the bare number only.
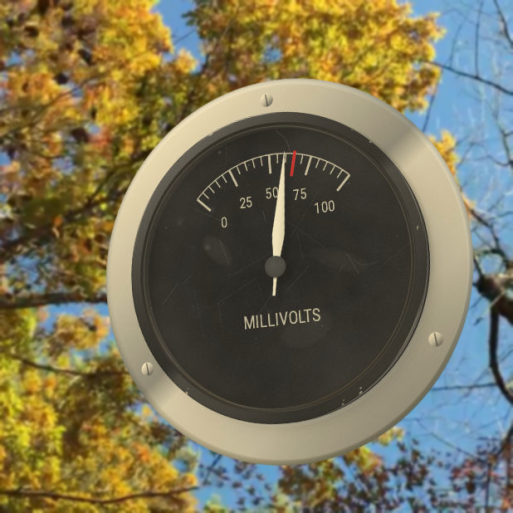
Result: 60
